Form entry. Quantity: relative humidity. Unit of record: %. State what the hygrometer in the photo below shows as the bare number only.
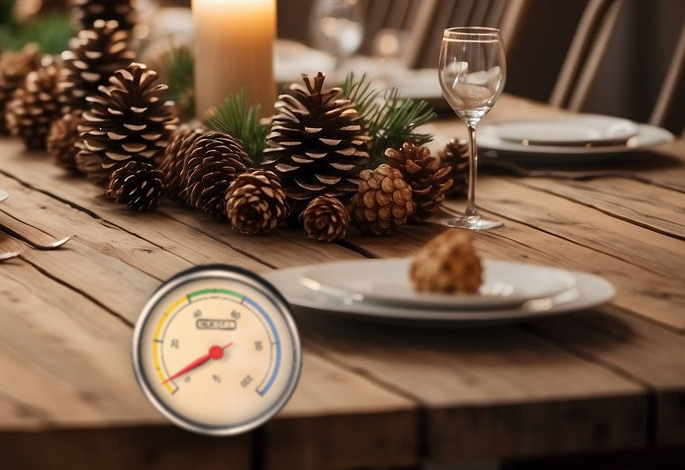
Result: 5
